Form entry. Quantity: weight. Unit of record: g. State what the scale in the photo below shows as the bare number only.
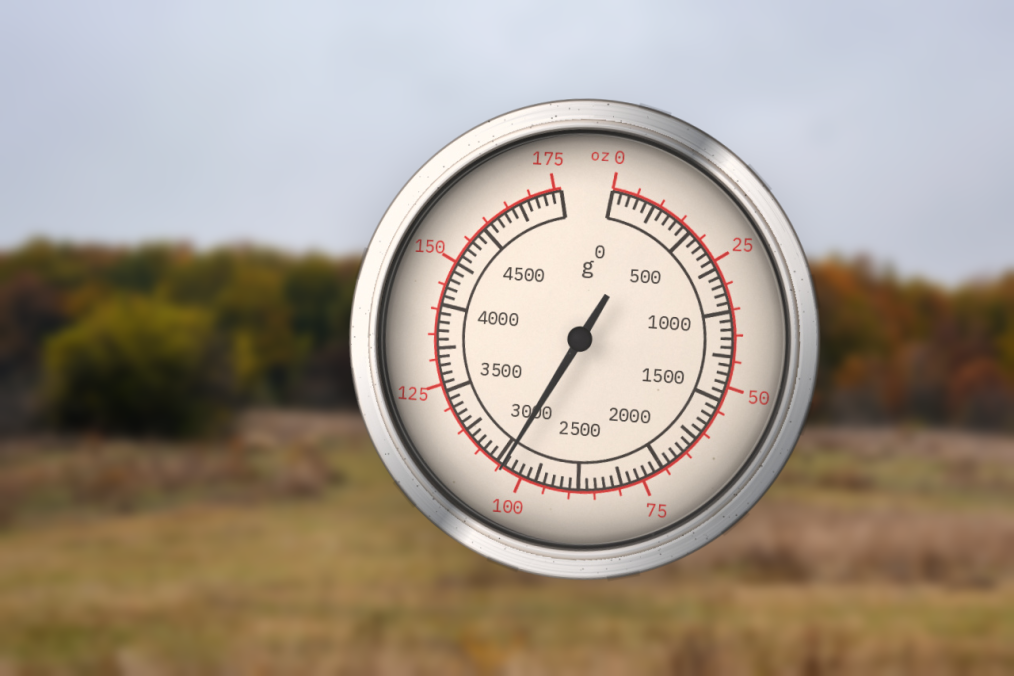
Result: 2950
